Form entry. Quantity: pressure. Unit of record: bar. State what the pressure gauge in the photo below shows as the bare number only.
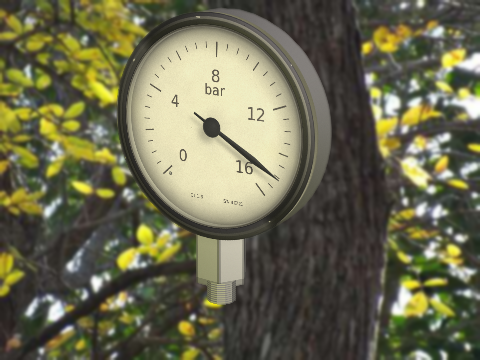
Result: 15
